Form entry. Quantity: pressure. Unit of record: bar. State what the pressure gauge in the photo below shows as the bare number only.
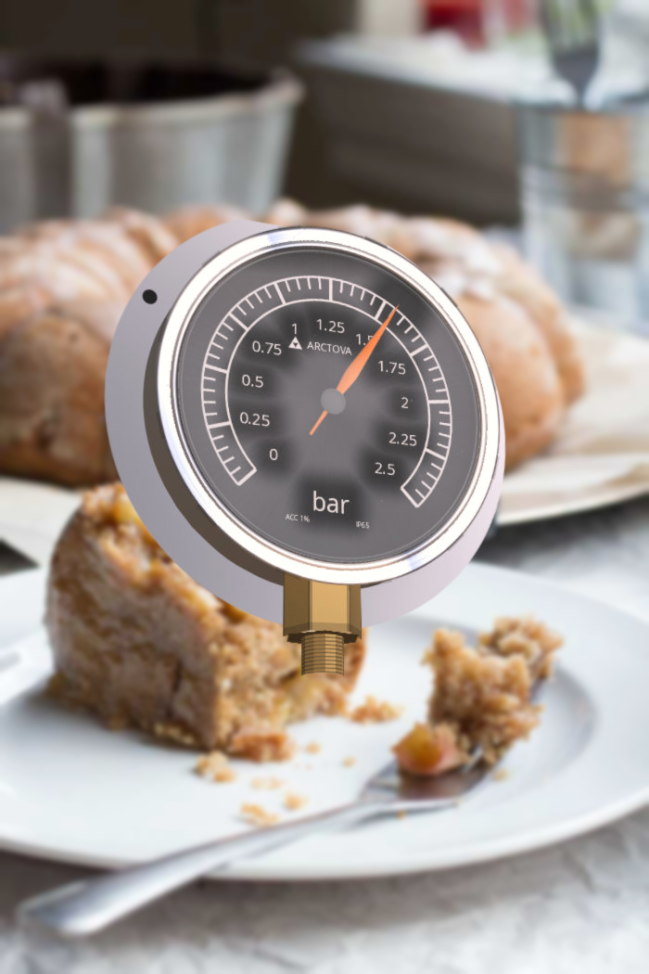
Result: 1.55
